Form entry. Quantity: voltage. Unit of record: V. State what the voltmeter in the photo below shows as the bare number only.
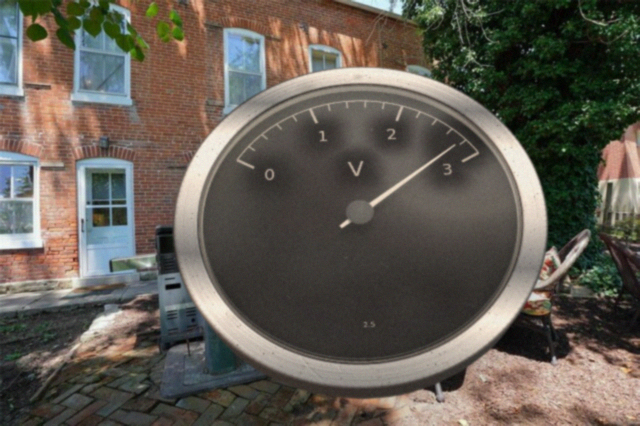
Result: 2.8
